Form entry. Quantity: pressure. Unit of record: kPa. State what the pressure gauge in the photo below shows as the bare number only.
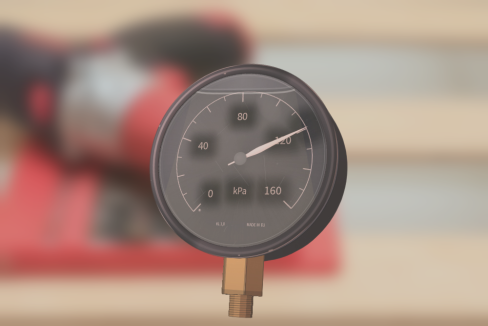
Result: 120
